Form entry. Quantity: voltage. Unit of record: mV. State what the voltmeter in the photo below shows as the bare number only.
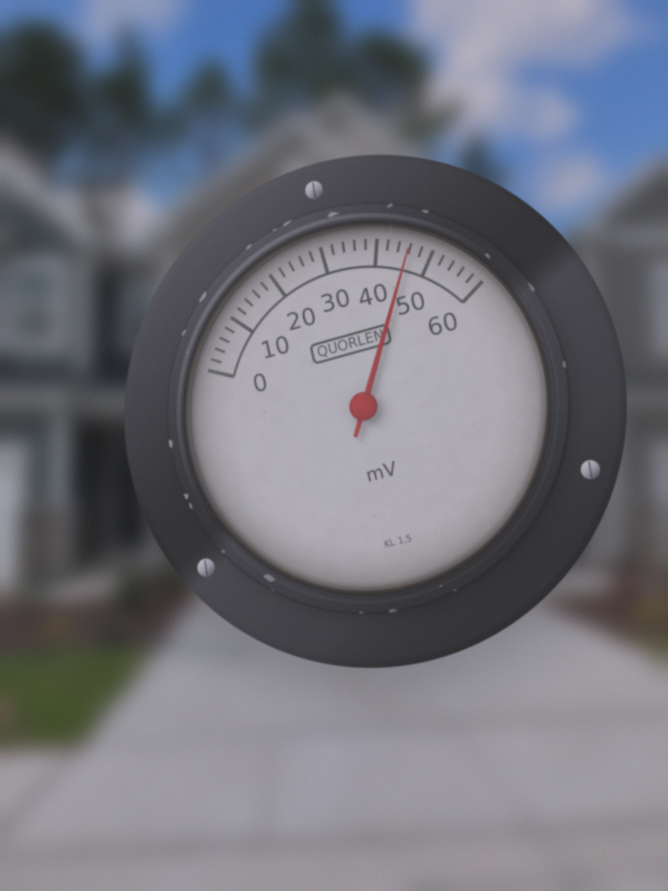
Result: 46
